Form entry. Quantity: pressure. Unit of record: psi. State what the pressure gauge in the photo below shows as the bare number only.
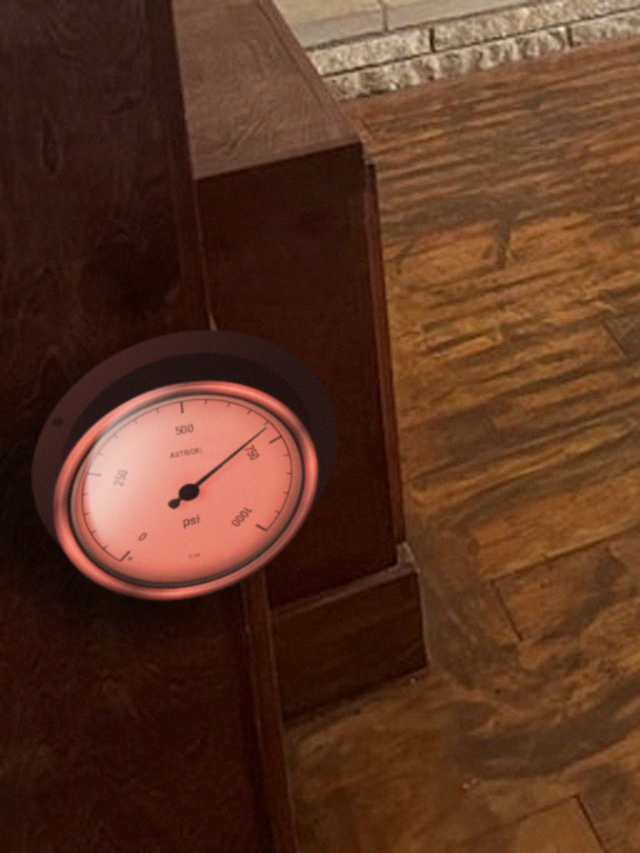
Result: 700
